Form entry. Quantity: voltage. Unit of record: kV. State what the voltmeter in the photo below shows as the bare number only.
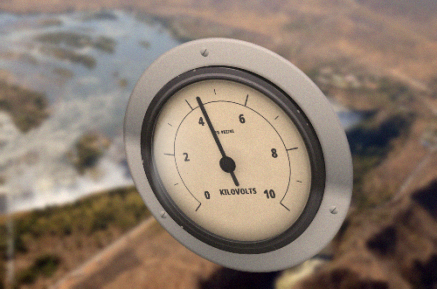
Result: 4.5
